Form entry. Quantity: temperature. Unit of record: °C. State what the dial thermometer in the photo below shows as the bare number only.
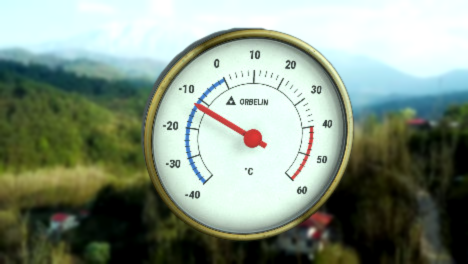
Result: -12
